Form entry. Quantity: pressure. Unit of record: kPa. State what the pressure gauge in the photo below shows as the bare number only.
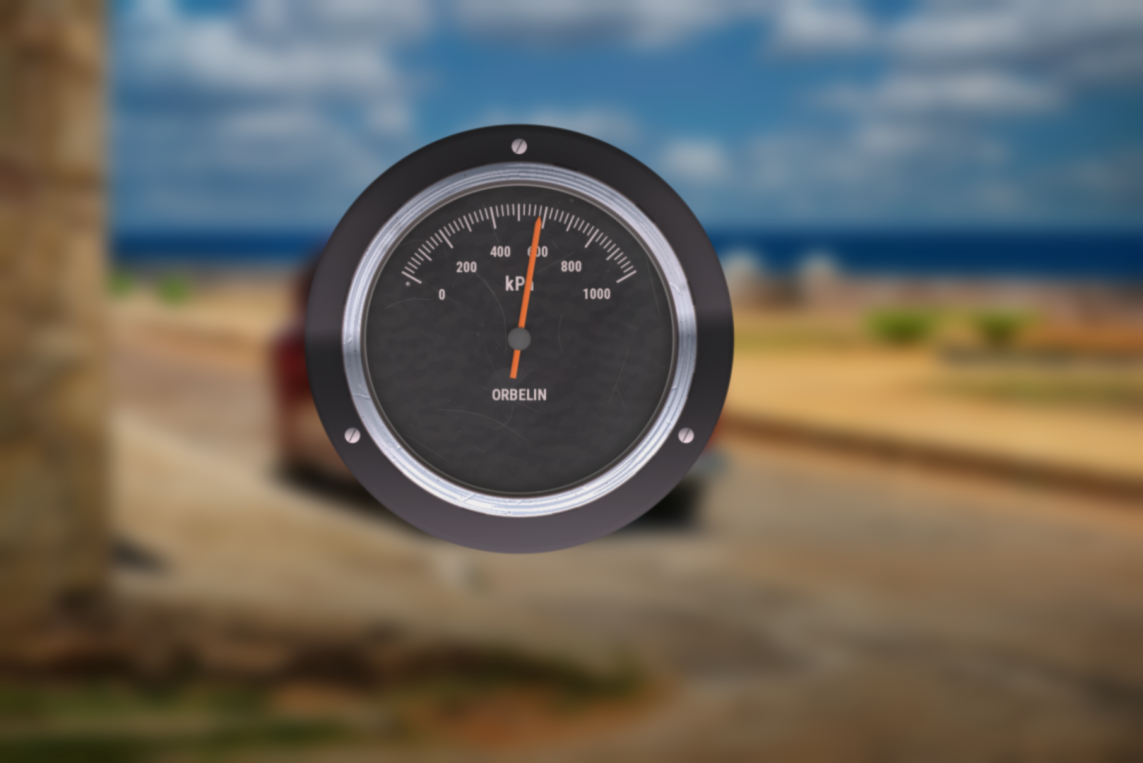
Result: 580
